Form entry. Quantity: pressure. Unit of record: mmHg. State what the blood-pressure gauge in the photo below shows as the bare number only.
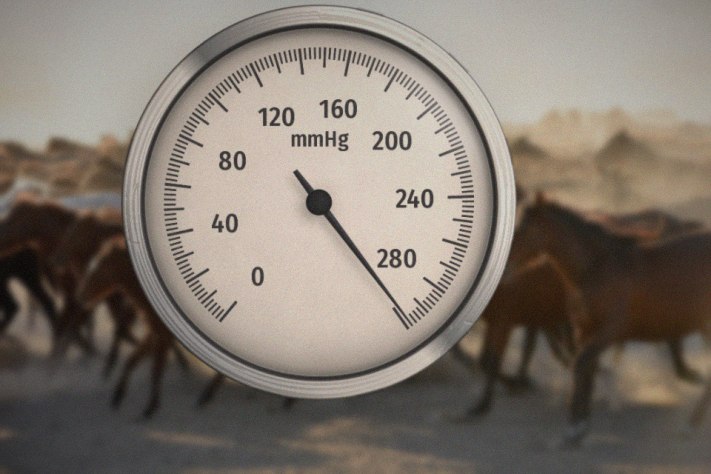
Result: 298
